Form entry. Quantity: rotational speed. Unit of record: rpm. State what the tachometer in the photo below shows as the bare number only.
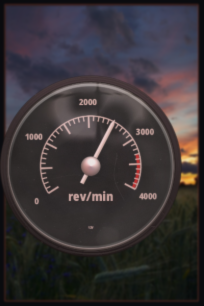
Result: 2500
